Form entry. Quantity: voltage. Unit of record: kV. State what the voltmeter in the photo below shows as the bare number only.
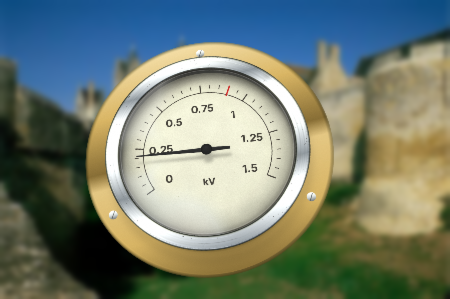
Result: 0.2
